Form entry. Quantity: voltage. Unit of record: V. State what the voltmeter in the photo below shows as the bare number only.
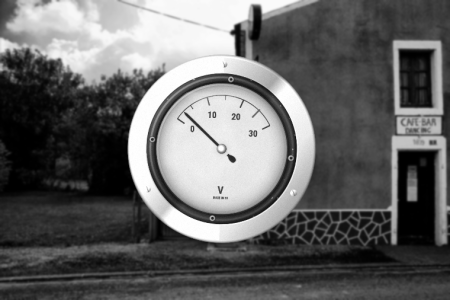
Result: 2.5
